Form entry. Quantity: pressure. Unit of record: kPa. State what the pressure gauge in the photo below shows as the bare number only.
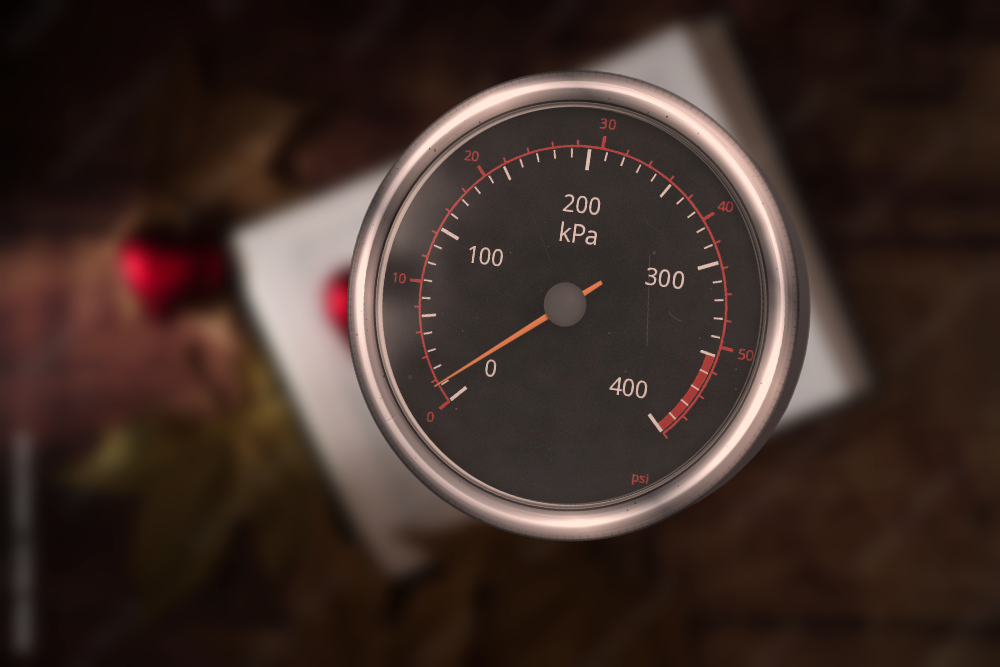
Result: 10
